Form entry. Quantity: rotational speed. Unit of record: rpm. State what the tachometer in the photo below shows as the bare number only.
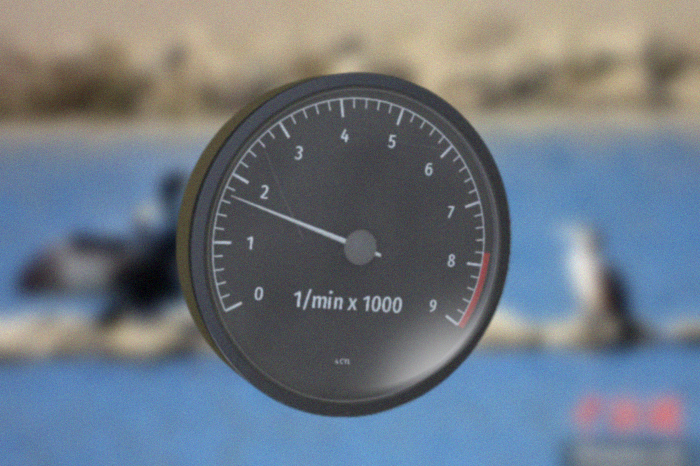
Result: 1700
